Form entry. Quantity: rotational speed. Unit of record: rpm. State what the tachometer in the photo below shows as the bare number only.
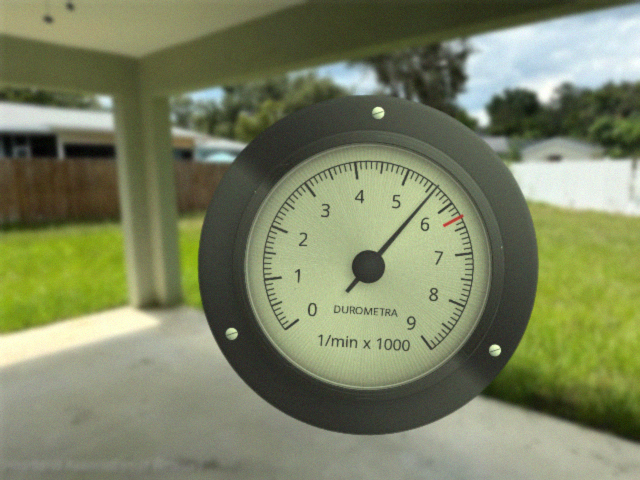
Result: 5600
